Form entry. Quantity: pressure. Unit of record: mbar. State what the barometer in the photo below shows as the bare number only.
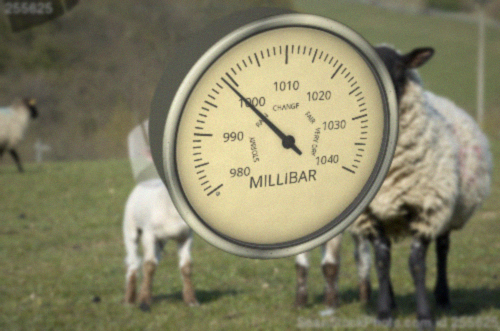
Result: 999
